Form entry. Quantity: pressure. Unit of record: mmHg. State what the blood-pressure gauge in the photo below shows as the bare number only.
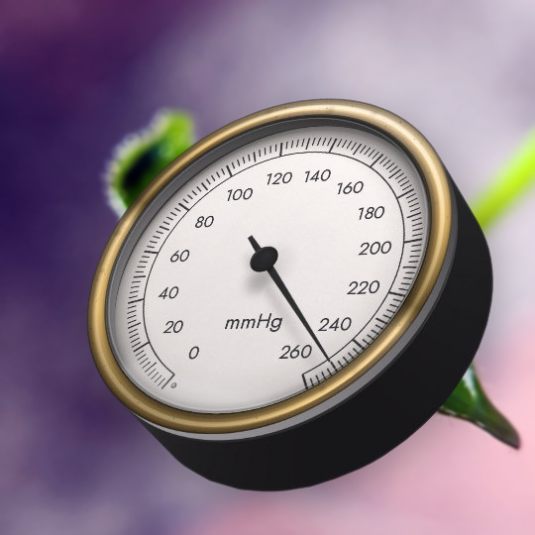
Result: 250
